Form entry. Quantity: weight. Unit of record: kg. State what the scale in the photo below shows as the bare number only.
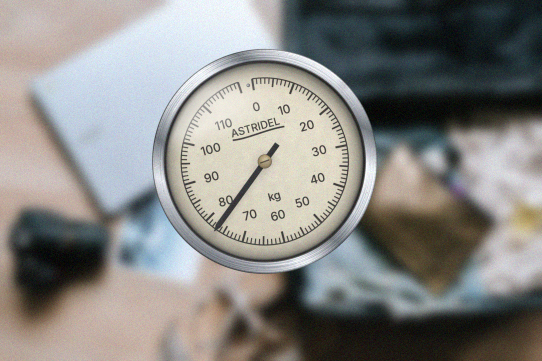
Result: 77
